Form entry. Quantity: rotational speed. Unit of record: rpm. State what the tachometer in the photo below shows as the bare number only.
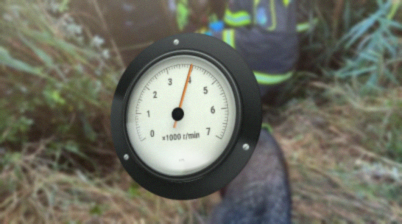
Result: 4000
